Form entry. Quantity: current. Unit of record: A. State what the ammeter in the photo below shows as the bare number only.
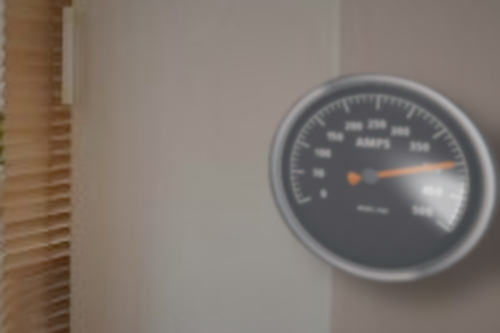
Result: 400
